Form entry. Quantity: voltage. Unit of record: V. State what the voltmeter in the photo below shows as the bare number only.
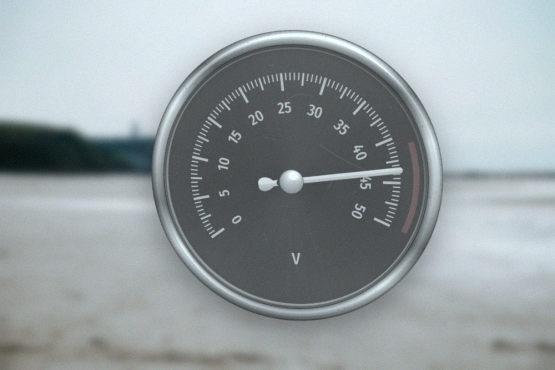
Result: 43.5
